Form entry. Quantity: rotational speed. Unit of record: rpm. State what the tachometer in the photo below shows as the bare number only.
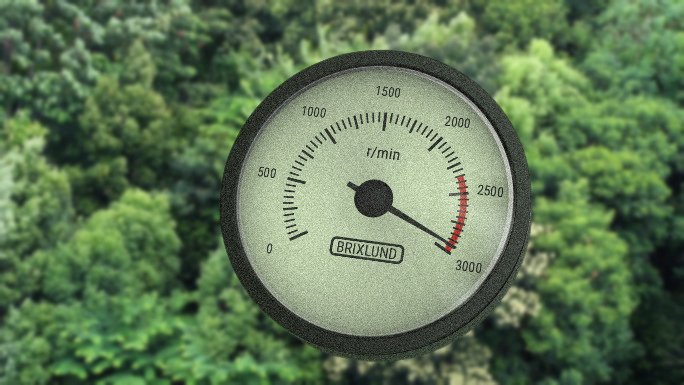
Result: 2950
